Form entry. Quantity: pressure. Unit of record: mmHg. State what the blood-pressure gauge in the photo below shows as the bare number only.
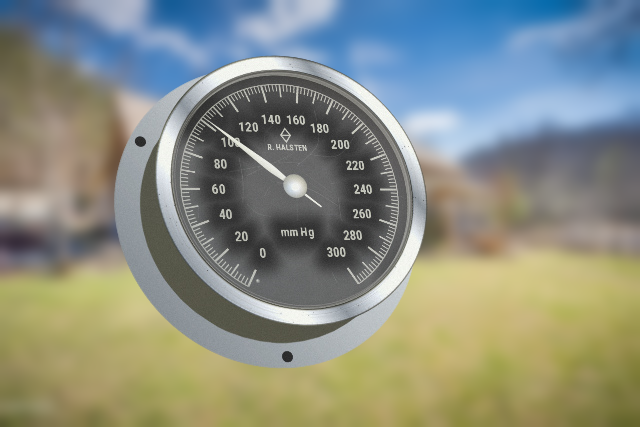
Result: 100
